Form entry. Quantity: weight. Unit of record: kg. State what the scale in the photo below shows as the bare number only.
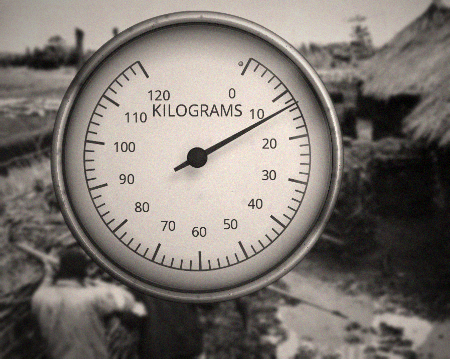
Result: 13
